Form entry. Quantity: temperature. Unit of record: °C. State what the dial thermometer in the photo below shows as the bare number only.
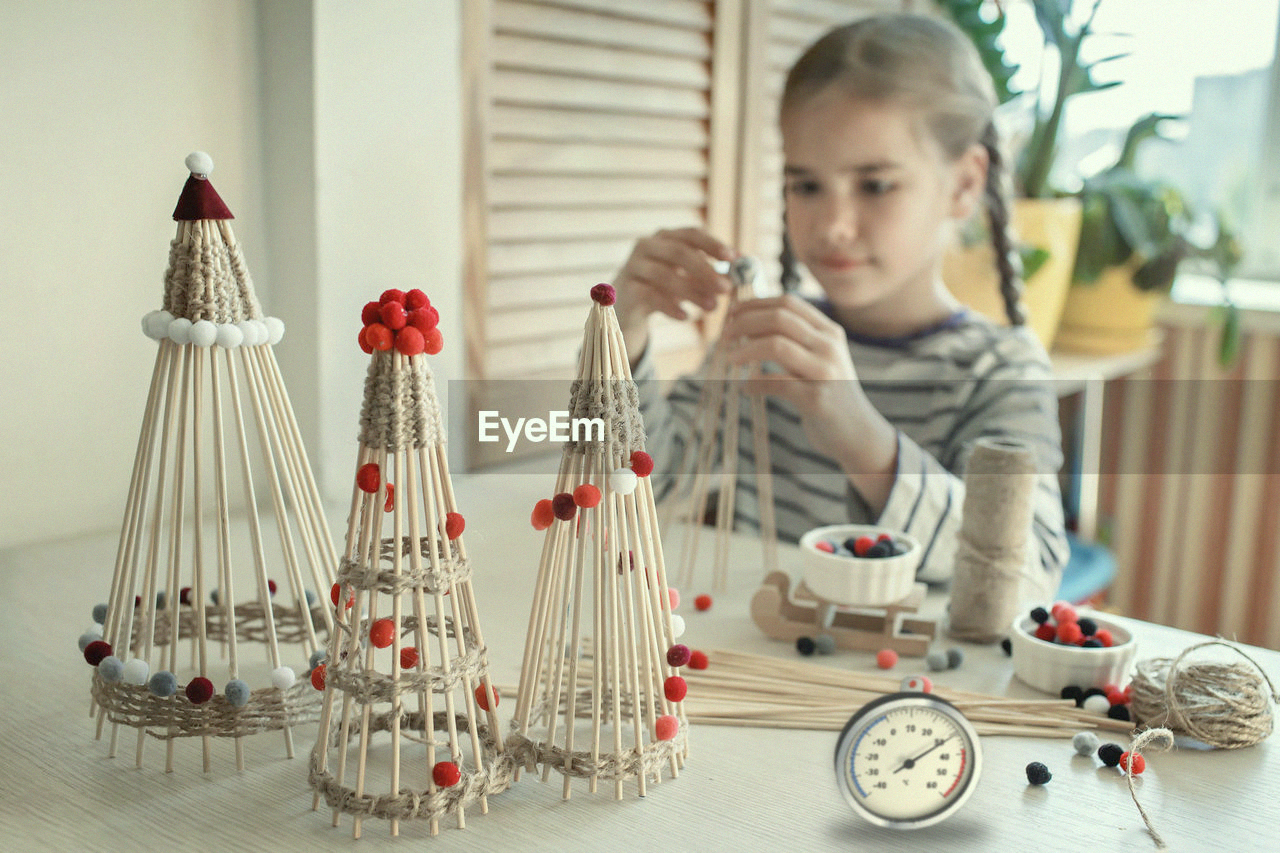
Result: 30
